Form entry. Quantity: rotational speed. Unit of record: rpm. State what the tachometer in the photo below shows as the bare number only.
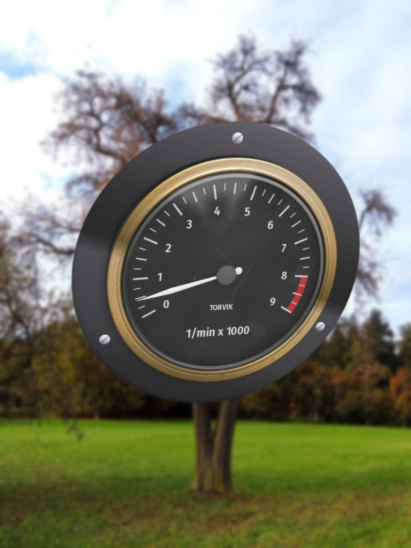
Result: 500
